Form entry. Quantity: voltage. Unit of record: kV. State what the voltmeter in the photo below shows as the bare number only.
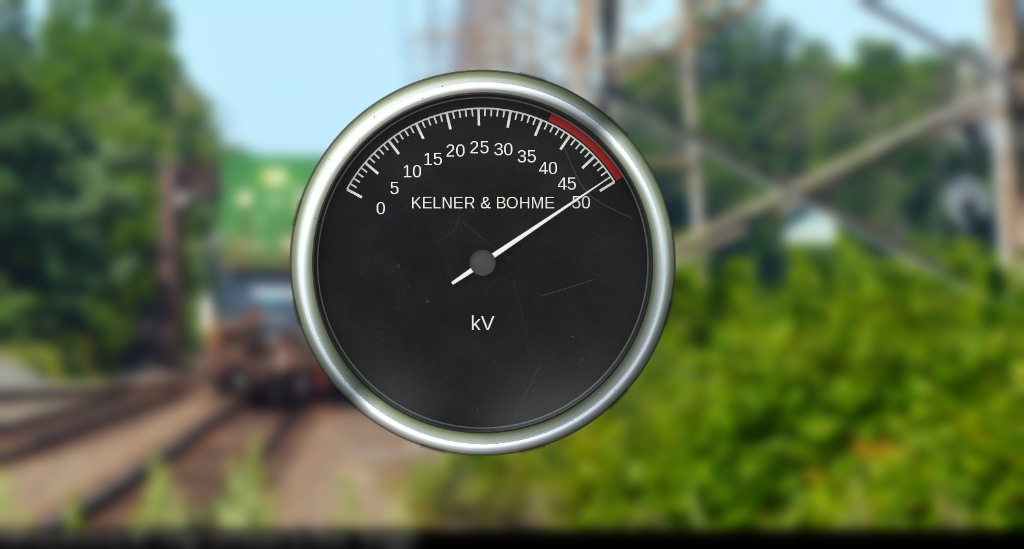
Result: 49
